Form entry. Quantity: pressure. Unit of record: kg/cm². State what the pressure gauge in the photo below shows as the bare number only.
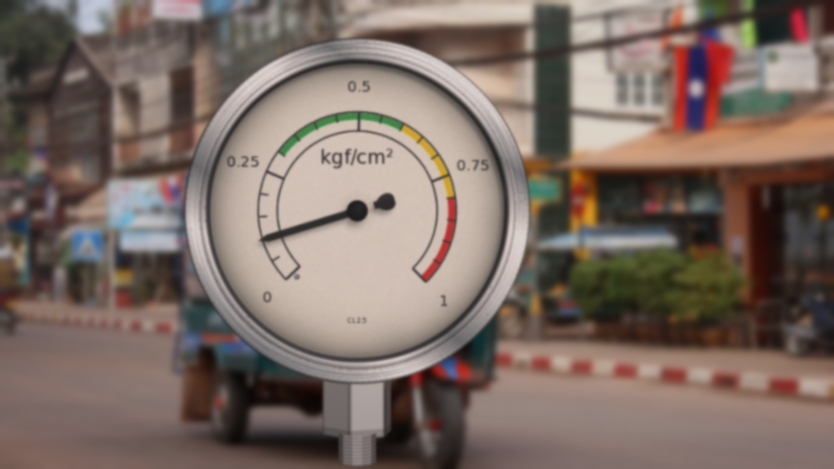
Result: 0.1
